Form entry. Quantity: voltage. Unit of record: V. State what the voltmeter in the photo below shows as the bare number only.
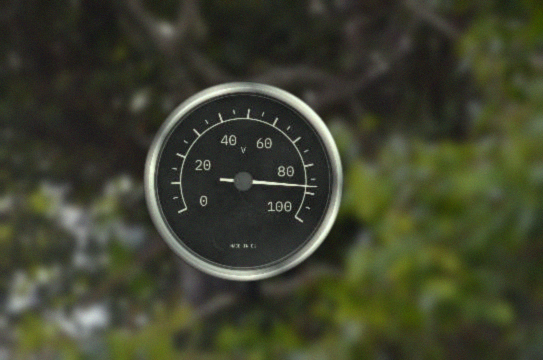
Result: 87.5
